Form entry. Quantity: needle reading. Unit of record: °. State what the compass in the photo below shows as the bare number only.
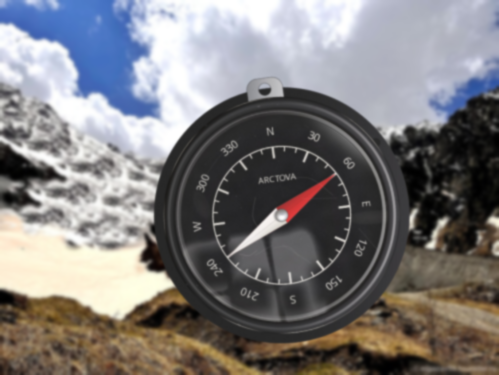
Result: 60
